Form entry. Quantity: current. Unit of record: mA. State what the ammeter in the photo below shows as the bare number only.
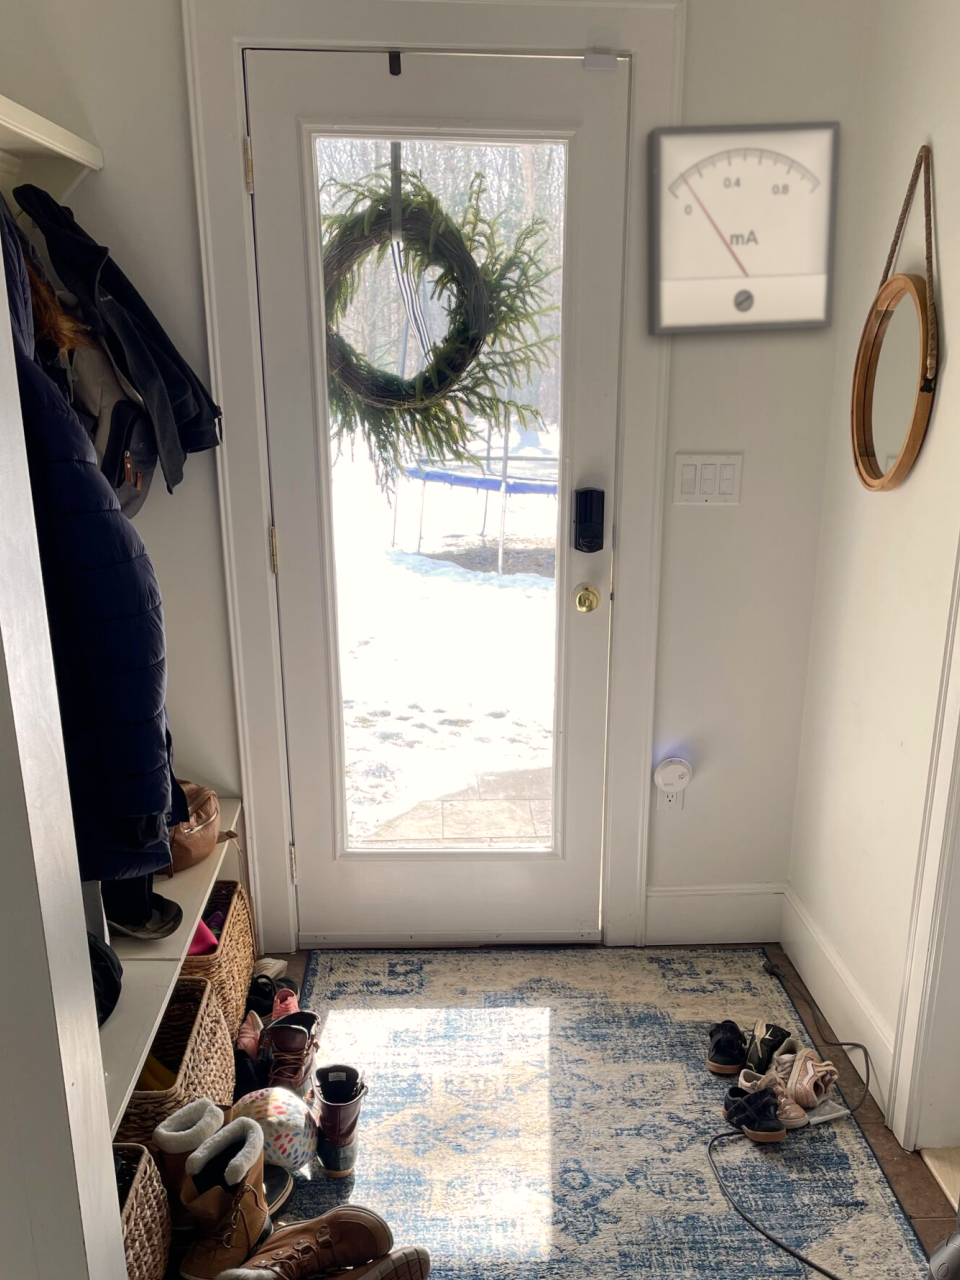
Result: 0.1
